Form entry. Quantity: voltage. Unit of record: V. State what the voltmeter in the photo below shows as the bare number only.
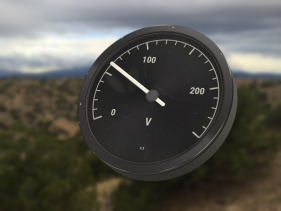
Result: 60
